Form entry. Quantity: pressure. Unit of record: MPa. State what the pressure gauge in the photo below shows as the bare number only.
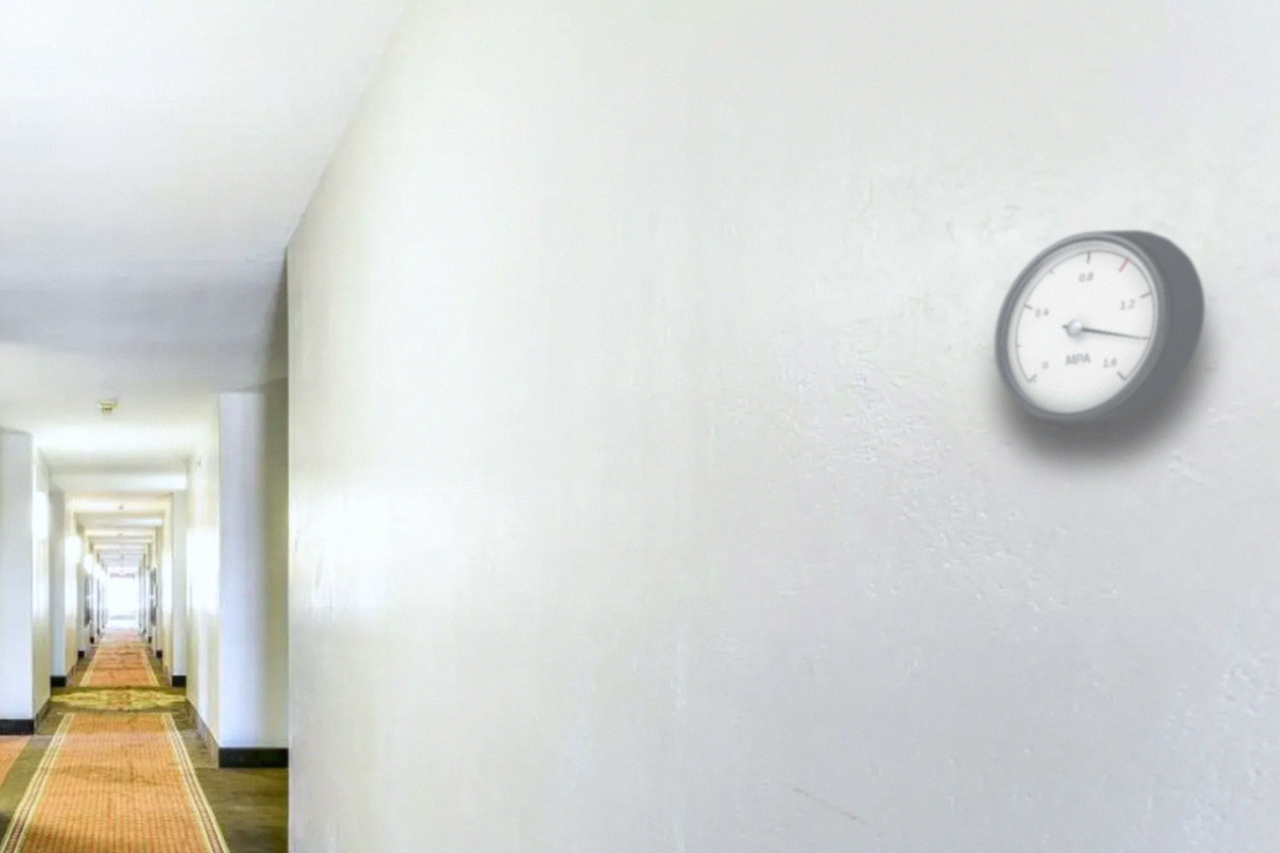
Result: 1.4
